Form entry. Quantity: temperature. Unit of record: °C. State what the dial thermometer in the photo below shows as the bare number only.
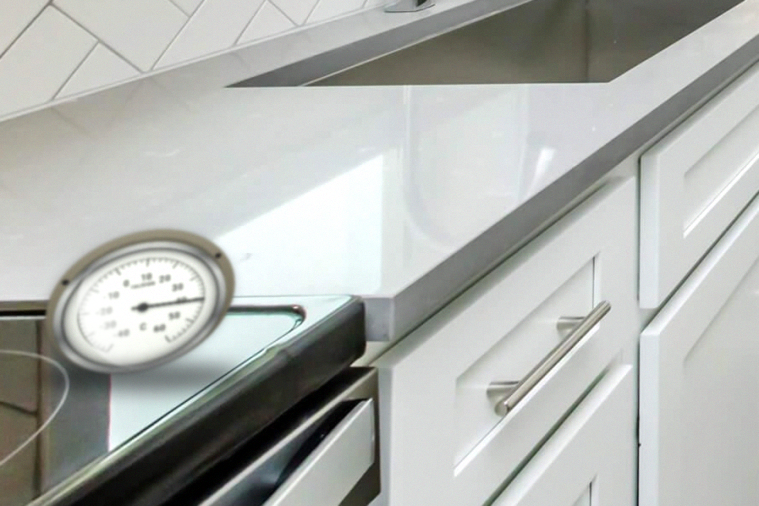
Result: 40
